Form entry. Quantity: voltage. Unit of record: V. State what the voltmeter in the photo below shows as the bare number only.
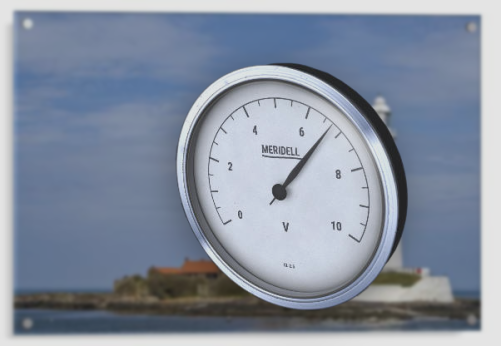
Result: 6.75
